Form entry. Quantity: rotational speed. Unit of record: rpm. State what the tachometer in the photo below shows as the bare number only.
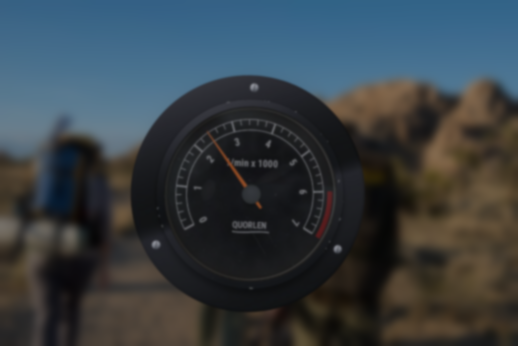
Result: 2400
